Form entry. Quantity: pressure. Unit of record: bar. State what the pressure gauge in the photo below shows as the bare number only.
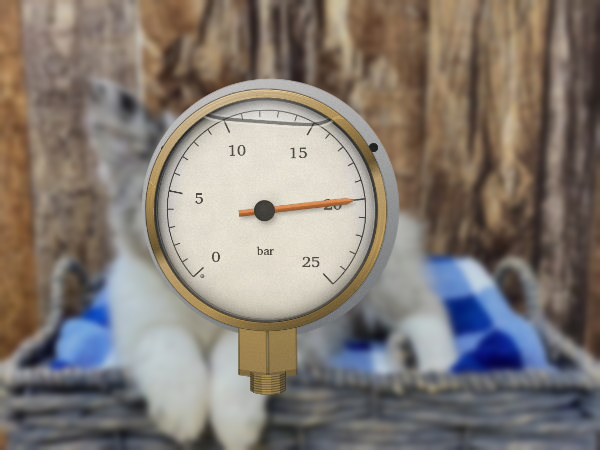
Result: 20
